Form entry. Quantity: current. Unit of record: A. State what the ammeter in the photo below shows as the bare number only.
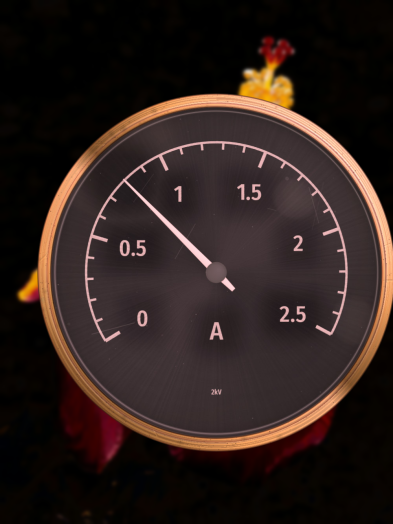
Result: 0.8
